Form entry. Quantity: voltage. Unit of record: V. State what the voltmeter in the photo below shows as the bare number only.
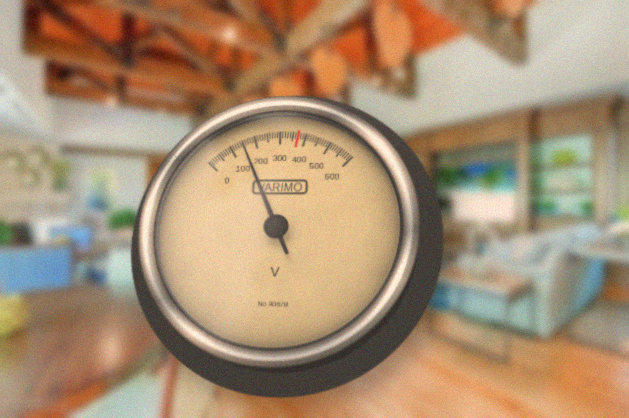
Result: 150
